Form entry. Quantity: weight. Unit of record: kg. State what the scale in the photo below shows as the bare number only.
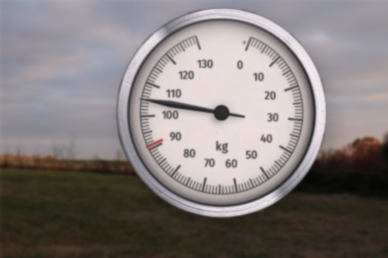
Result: 105
